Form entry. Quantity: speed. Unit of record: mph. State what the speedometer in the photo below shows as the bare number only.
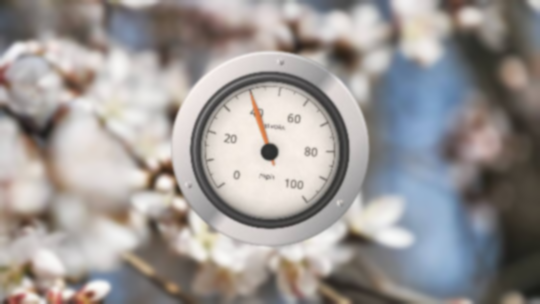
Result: 40
